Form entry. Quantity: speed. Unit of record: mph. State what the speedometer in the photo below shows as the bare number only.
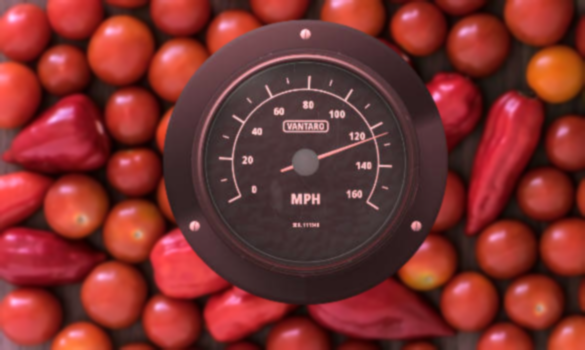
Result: 125
